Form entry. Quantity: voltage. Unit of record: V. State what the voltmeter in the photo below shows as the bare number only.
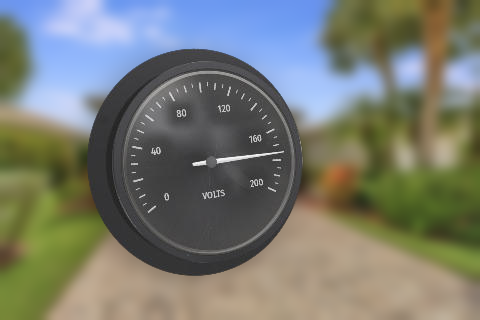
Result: 175
